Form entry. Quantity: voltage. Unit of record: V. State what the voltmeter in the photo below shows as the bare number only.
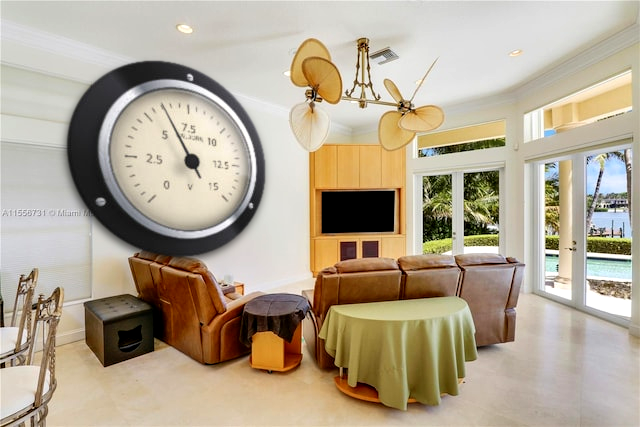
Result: 6
